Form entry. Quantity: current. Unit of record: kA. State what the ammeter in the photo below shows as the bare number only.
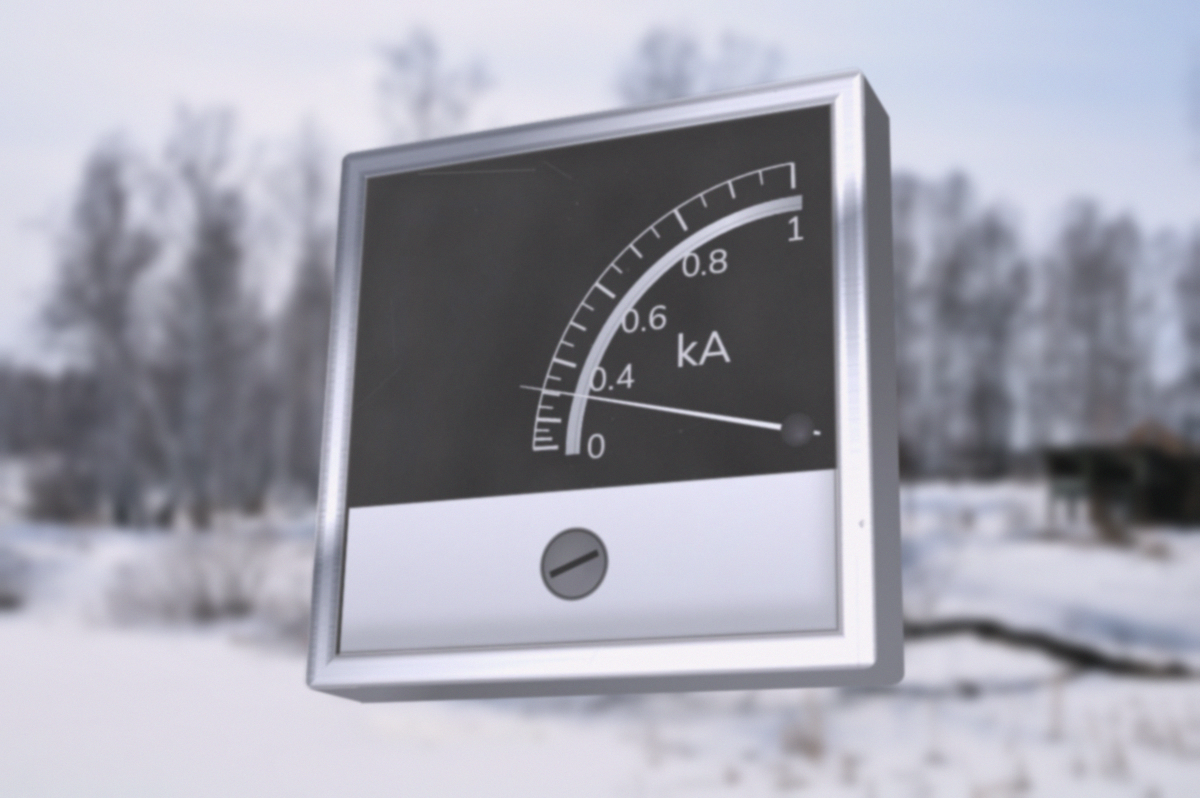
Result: 0.3
